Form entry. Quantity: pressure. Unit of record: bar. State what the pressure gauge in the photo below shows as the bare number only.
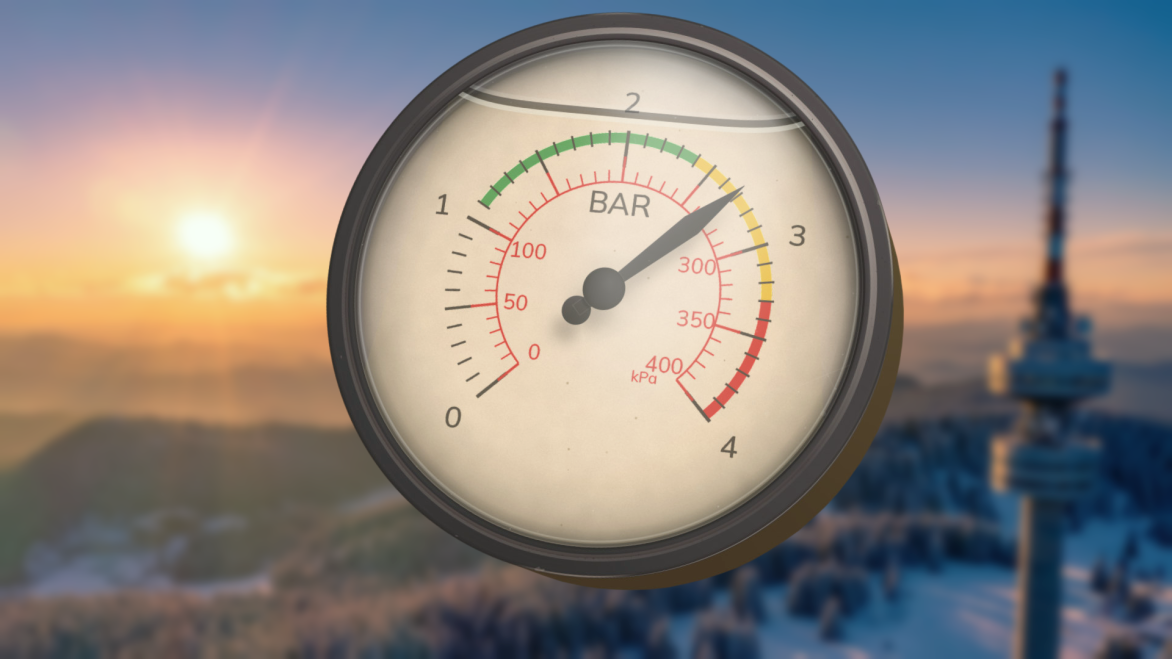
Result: 2.7
